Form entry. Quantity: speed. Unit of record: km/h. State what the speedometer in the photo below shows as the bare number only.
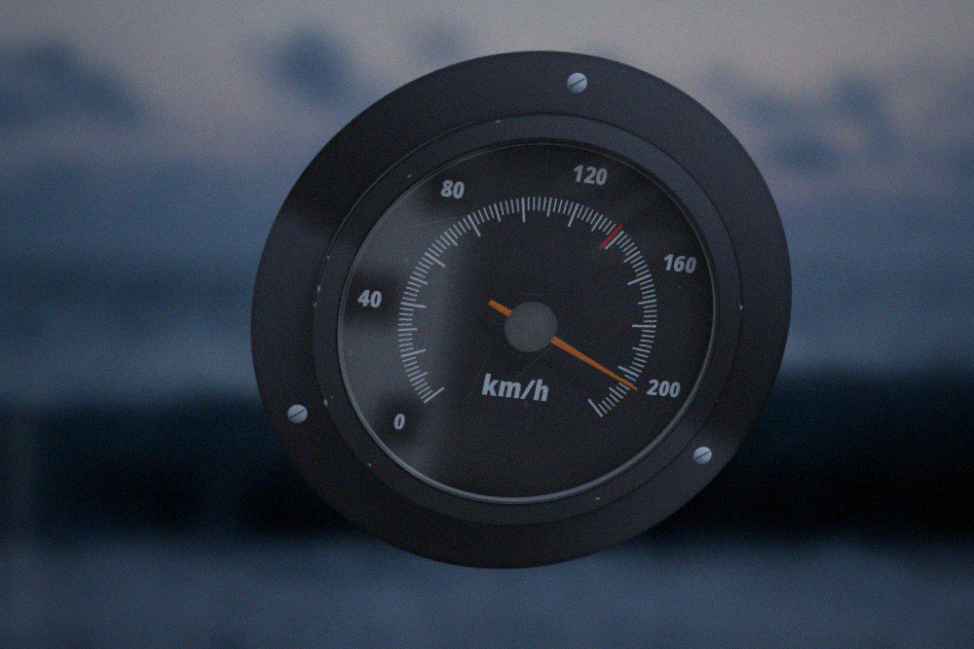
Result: 204
